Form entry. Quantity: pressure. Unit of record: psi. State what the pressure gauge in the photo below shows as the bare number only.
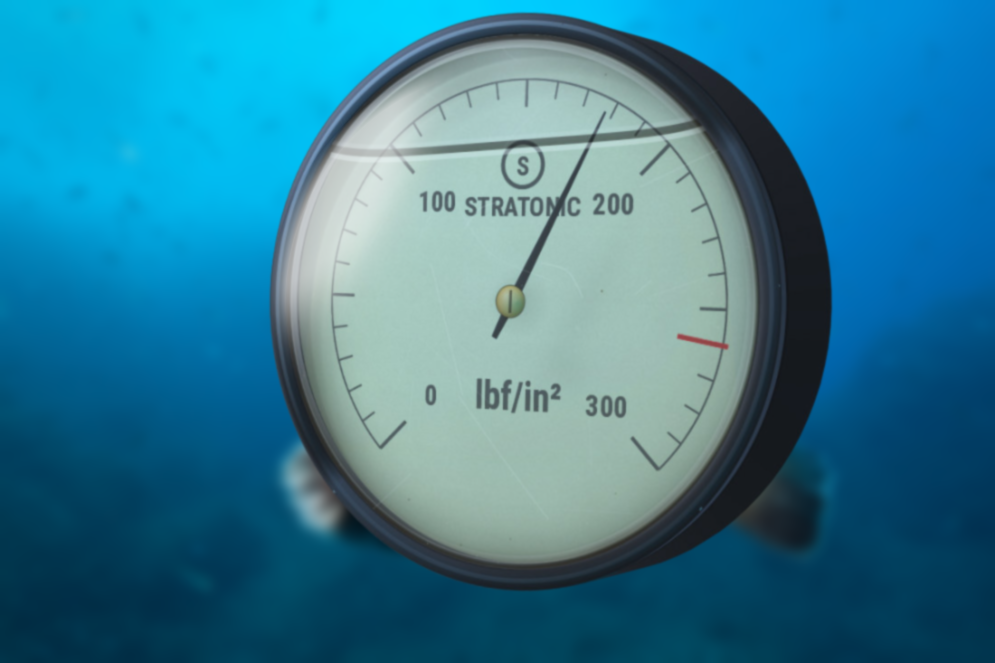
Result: 180
